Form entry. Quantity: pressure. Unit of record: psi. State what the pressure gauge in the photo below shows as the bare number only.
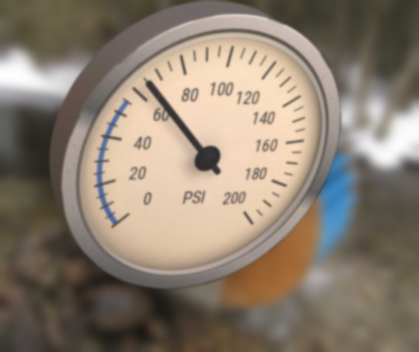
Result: 65
